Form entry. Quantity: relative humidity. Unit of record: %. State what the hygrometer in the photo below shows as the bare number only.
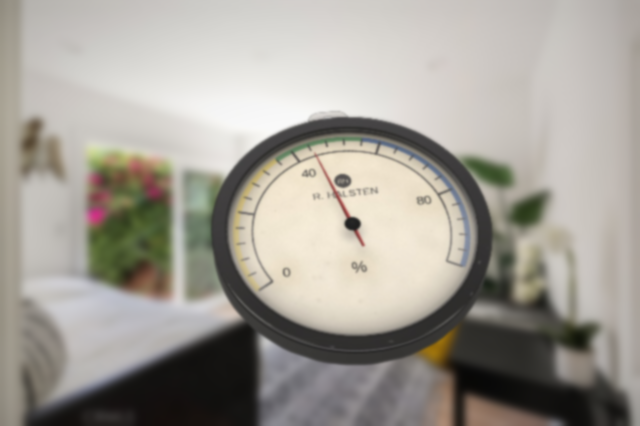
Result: 44
